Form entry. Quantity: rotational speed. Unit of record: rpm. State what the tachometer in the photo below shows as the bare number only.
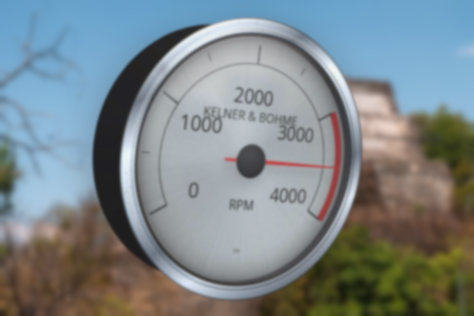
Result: 3500
